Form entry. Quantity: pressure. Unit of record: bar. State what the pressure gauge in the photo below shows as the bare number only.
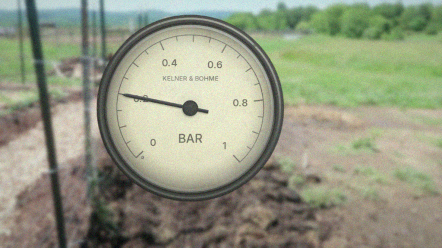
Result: 0.2
